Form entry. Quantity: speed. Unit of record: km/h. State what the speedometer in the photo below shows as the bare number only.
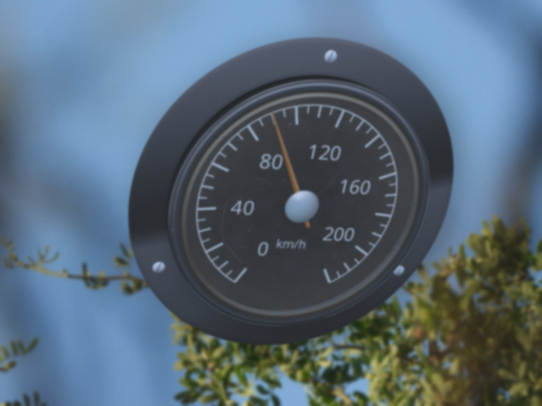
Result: 90
